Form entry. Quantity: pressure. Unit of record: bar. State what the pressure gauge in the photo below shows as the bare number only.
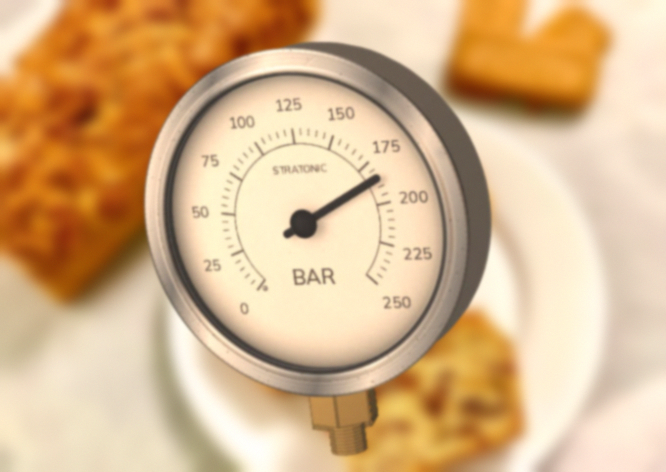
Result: 185
